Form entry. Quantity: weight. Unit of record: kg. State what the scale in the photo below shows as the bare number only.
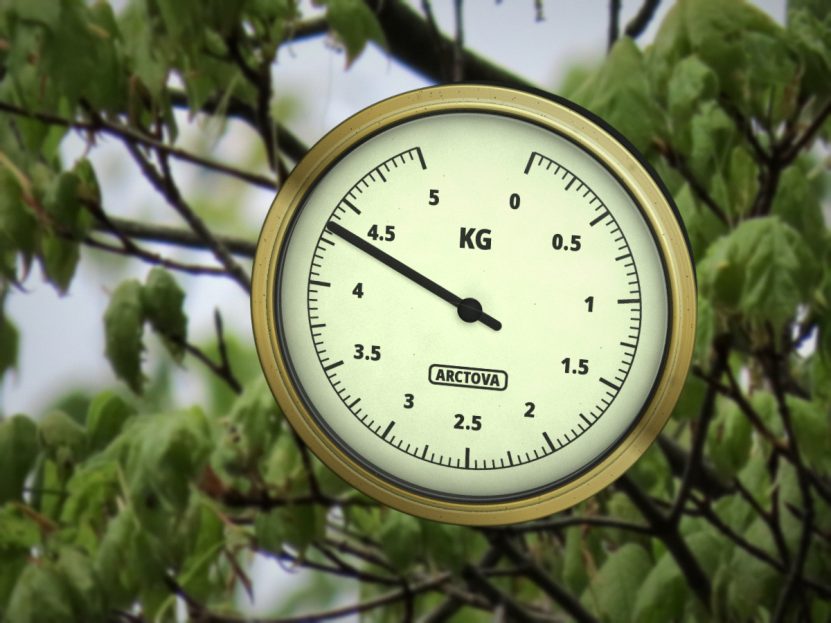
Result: 4.35
